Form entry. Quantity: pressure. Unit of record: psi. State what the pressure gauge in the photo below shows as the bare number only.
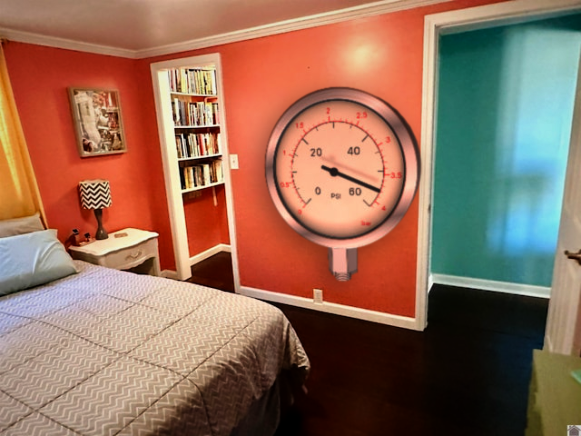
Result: 55
